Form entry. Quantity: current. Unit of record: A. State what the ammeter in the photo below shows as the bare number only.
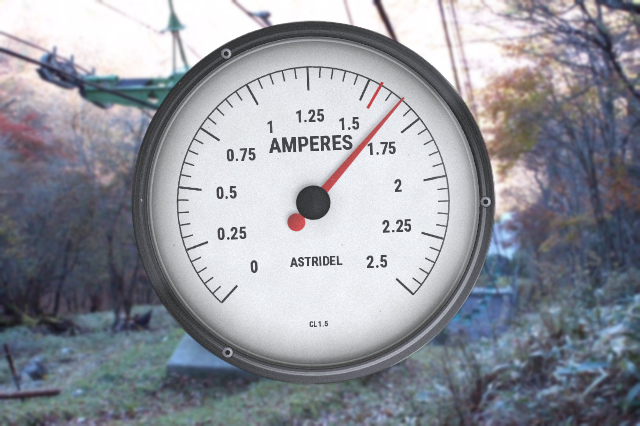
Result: 1.65
